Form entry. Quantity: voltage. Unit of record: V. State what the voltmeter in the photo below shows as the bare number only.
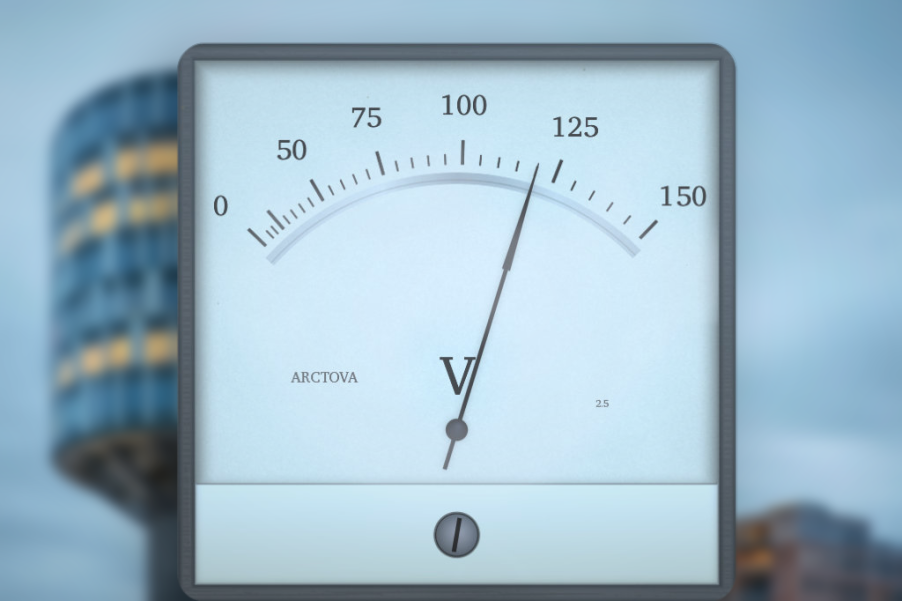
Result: 120
